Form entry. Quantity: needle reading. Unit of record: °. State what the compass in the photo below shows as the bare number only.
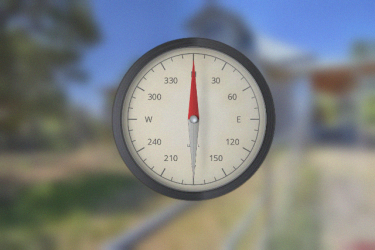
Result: 0
